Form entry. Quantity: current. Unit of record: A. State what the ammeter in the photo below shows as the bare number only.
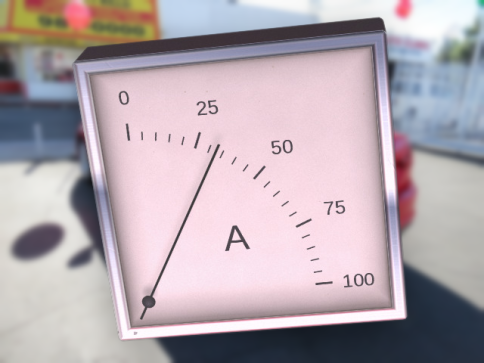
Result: 32.5
